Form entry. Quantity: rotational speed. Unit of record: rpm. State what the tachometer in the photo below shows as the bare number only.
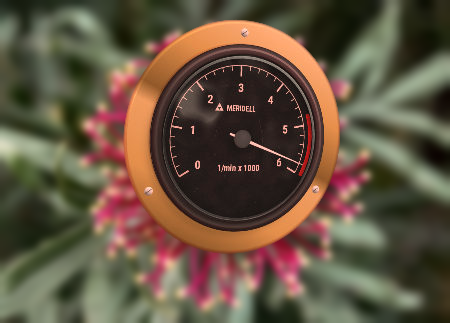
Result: 5800
